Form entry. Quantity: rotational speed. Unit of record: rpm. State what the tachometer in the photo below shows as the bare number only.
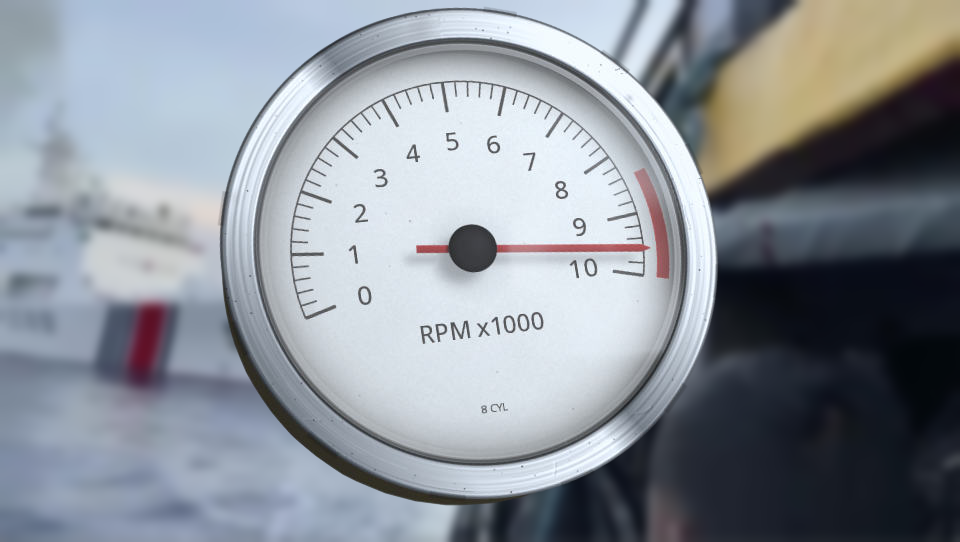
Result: 9600
